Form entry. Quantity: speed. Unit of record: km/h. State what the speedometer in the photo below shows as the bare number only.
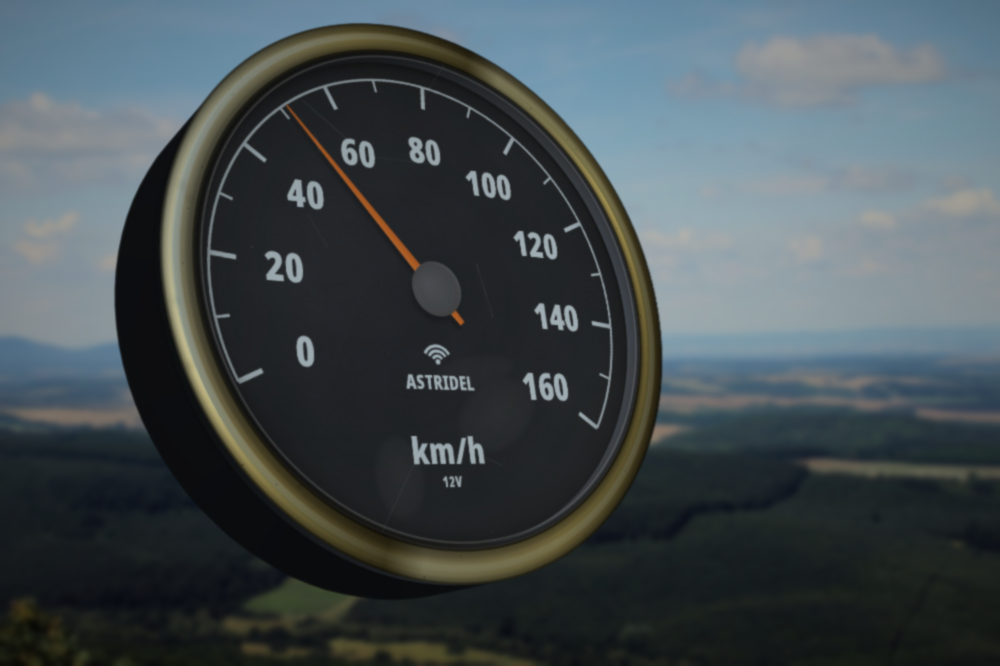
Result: 50
